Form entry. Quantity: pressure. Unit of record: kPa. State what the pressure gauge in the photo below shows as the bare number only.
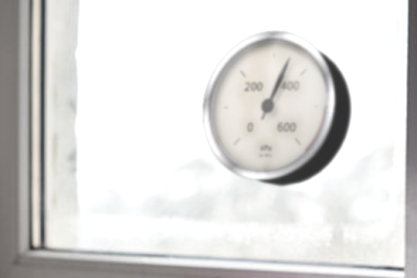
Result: 350
